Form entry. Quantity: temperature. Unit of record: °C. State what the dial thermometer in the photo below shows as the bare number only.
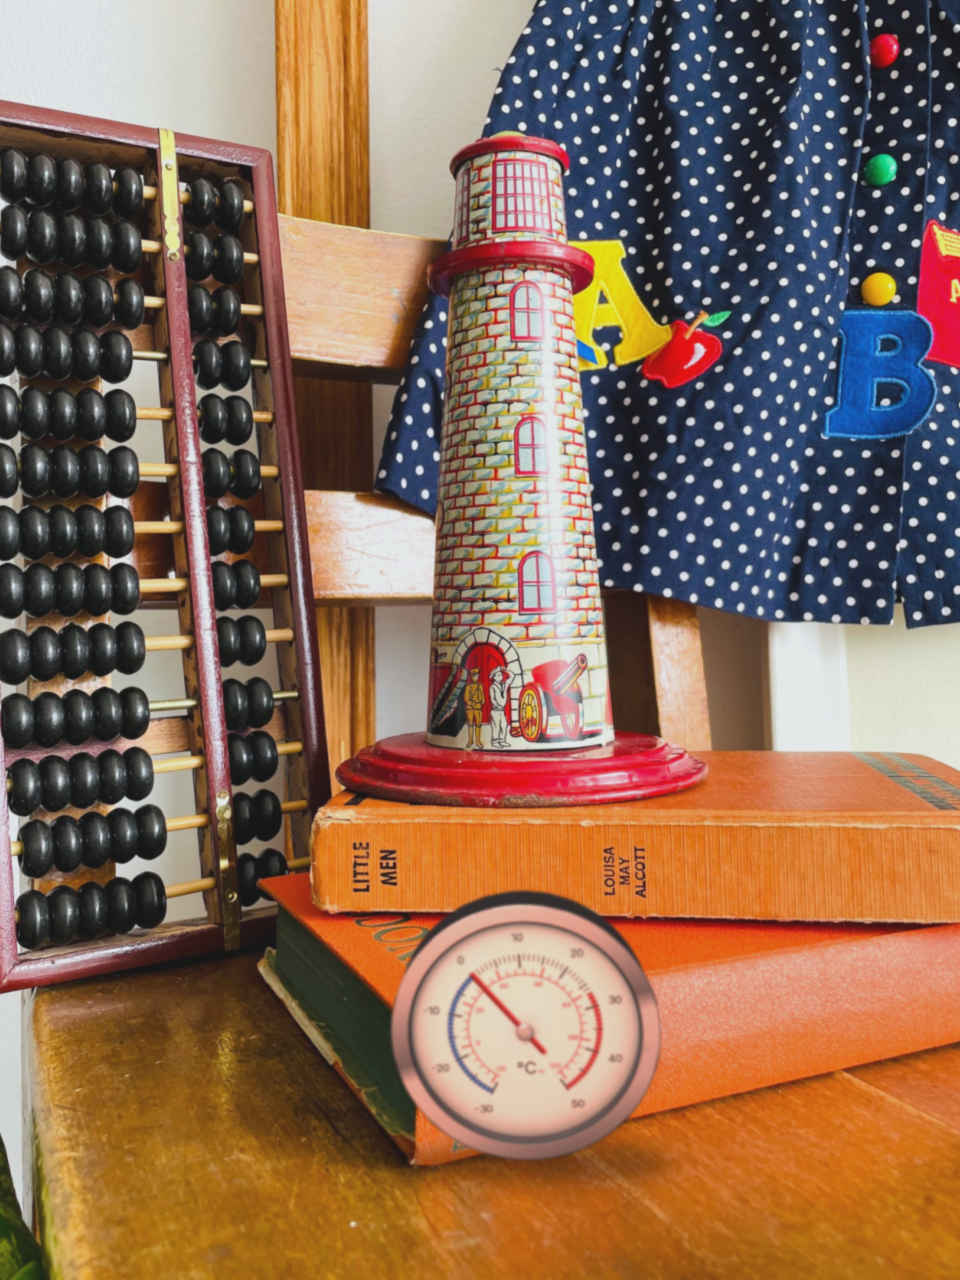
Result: 0
